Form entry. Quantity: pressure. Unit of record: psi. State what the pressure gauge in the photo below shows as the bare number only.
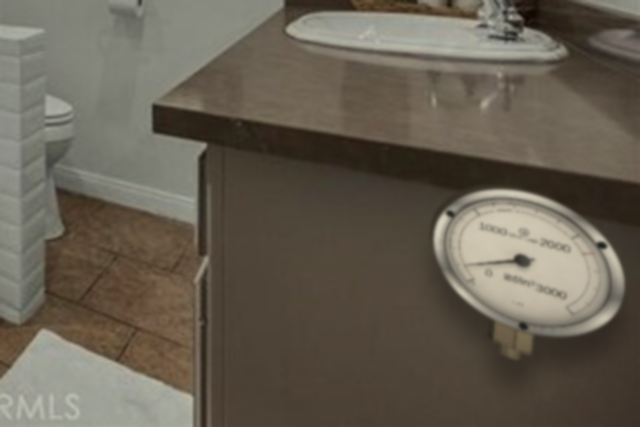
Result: 200
